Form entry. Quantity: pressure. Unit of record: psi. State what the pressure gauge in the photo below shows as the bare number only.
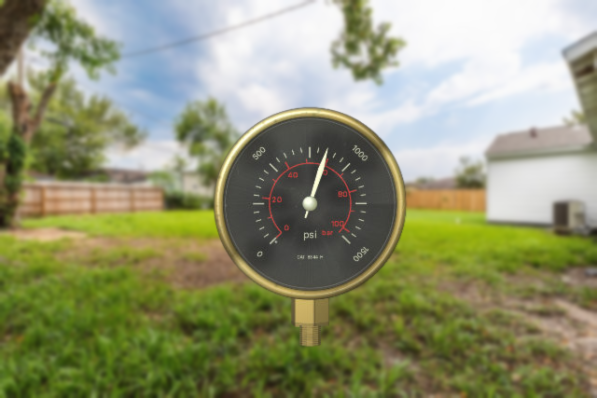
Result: 850
